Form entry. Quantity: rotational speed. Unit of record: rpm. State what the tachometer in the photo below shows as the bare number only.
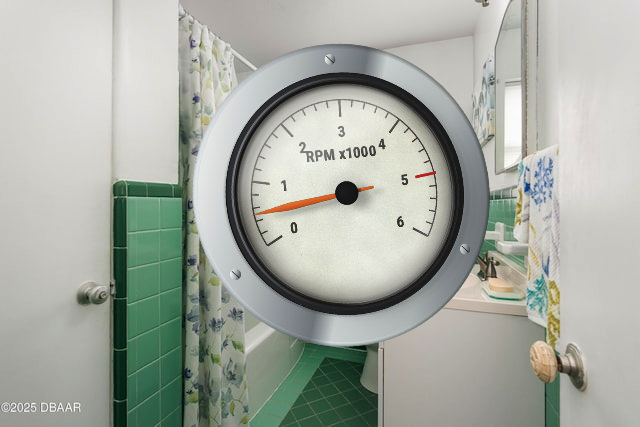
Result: 500
